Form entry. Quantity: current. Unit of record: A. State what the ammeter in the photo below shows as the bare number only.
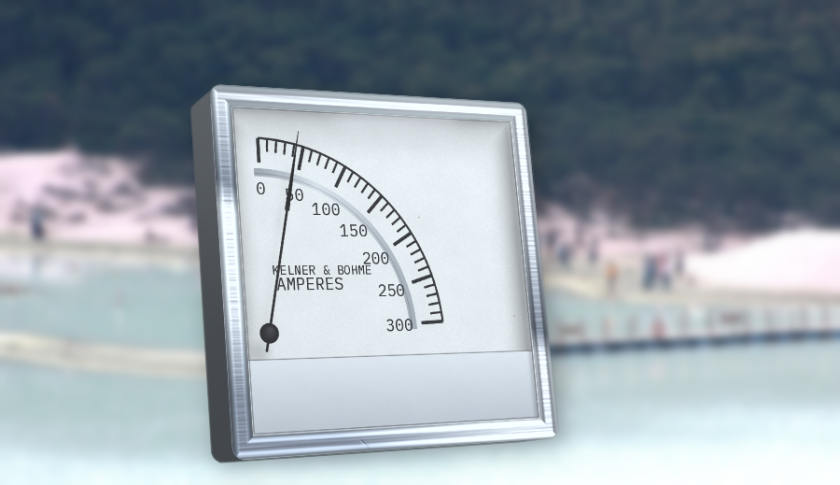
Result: 40
